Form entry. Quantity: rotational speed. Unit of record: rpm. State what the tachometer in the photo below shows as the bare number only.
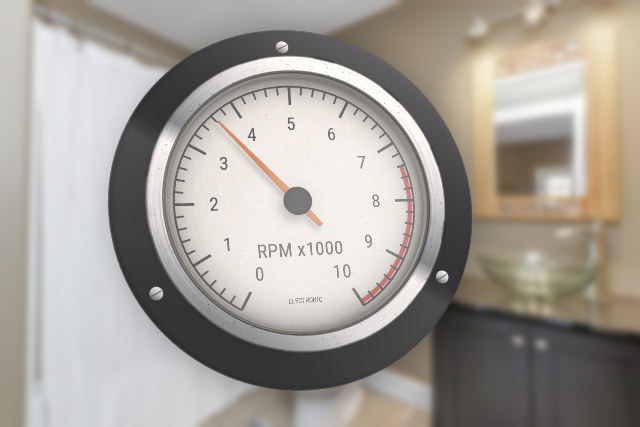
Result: 3600
